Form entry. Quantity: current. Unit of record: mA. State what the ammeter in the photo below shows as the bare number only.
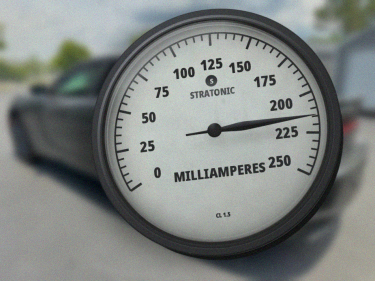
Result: 215
